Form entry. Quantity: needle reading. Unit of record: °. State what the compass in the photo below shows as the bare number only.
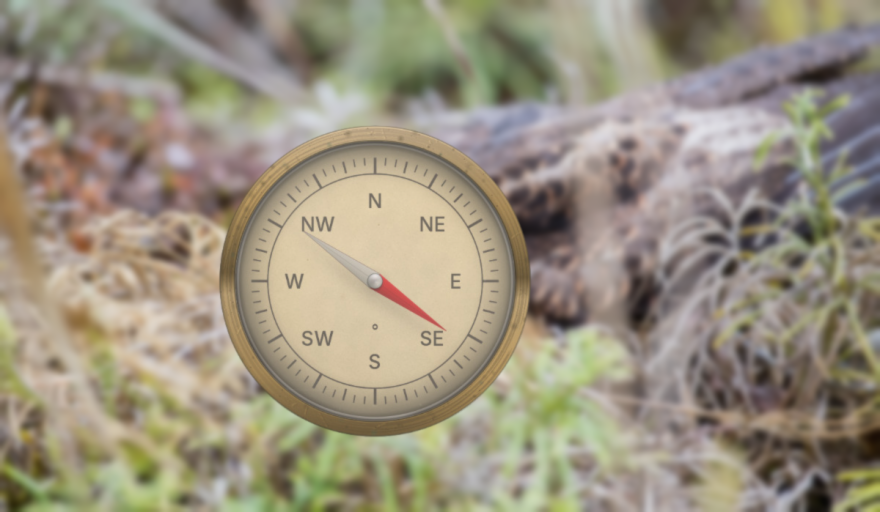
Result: 125
